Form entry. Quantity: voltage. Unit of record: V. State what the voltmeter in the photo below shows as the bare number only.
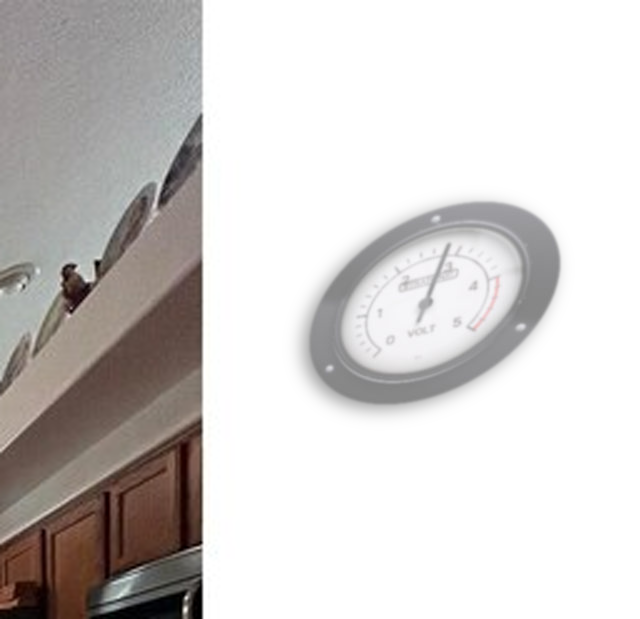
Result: 2.8
